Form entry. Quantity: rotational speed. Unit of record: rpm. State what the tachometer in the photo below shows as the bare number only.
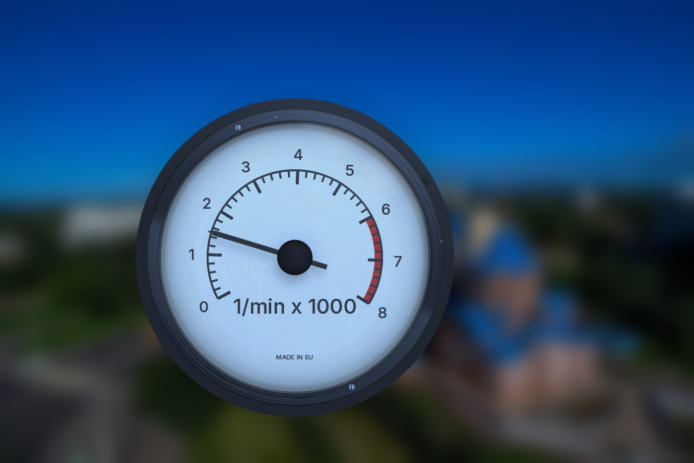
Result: 1500
